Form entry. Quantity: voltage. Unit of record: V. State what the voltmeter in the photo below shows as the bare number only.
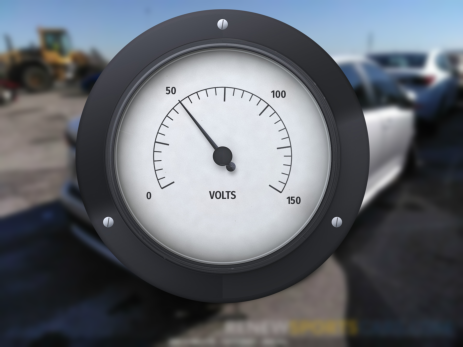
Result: 50
